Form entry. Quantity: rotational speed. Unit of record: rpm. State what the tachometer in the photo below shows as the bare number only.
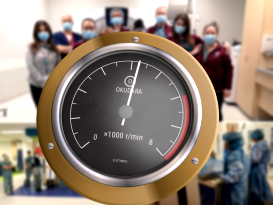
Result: 4250
